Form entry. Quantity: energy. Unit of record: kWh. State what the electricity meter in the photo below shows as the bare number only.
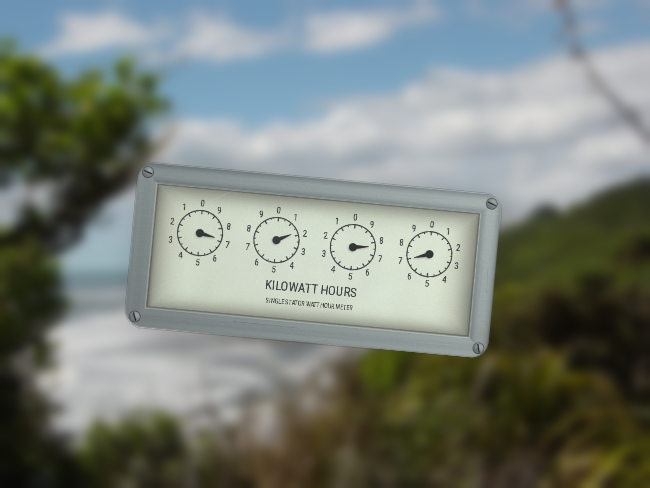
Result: 7177
